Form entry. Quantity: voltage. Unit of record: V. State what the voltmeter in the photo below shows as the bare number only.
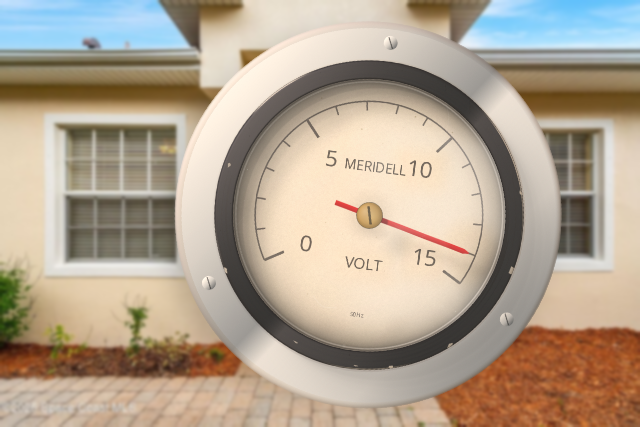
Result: 14
